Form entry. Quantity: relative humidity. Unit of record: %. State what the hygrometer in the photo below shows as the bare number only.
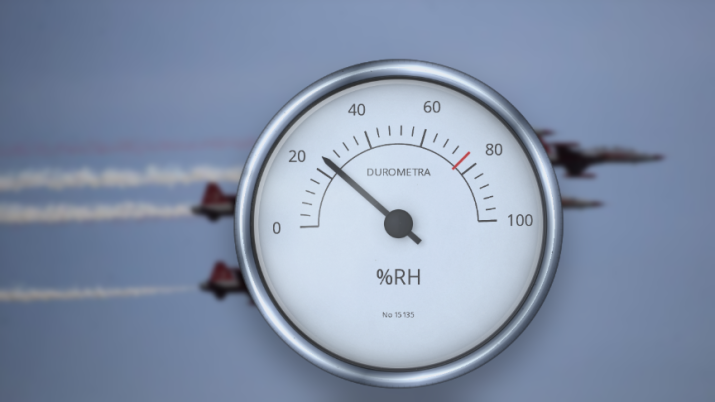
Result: 24
